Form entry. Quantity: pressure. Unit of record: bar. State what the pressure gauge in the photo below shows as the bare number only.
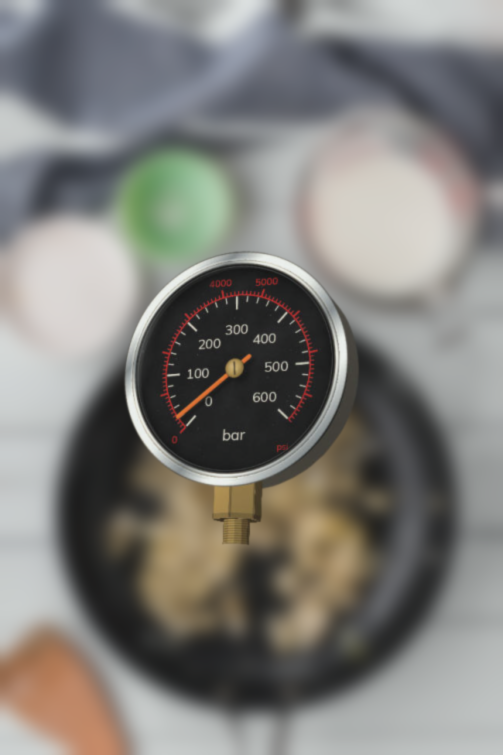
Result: 20
